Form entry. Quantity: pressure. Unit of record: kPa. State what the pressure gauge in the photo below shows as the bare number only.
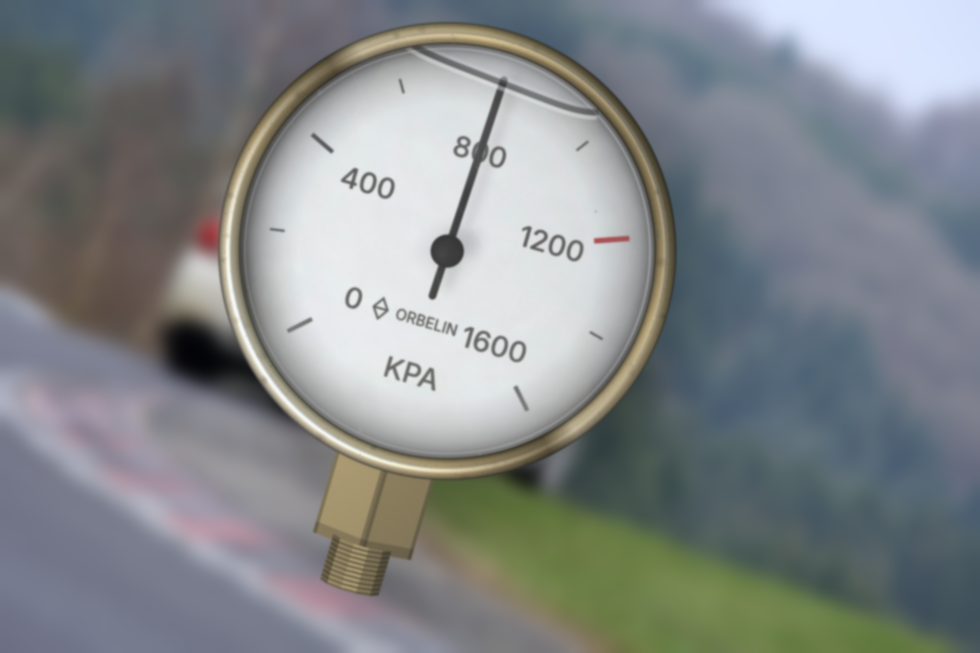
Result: 800
